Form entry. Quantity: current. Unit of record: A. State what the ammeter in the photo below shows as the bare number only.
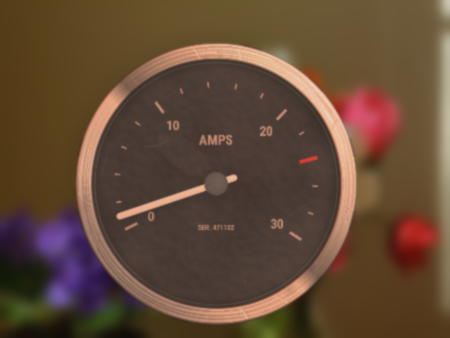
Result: 1
